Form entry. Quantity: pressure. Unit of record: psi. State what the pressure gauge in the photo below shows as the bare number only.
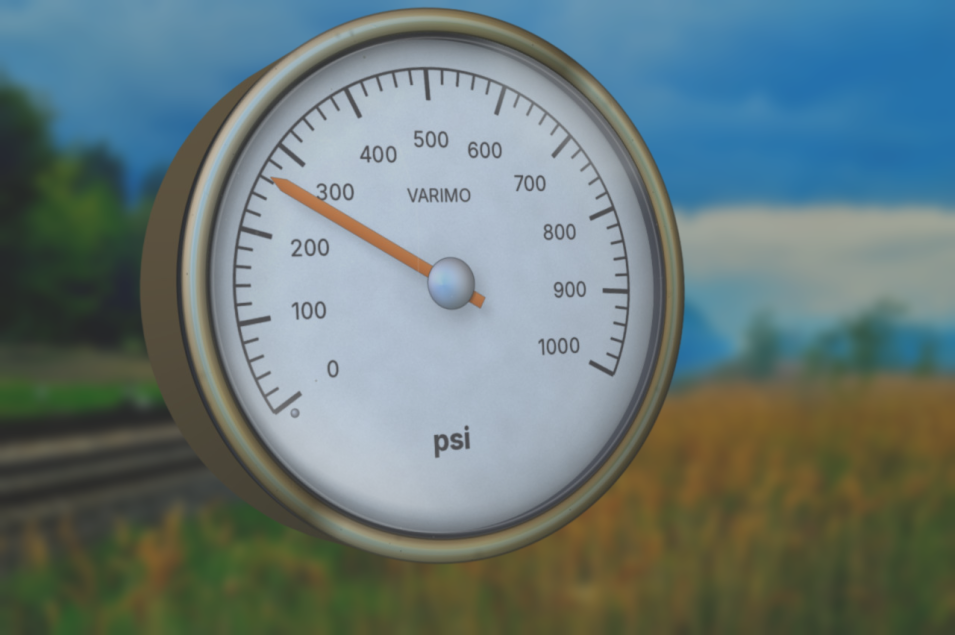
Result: 260
